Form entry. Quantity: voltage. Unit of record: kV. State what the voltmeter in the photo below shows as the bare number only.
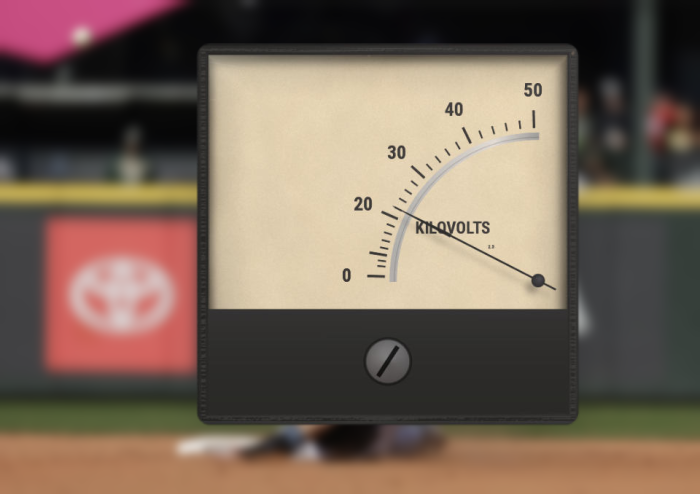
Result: 22
